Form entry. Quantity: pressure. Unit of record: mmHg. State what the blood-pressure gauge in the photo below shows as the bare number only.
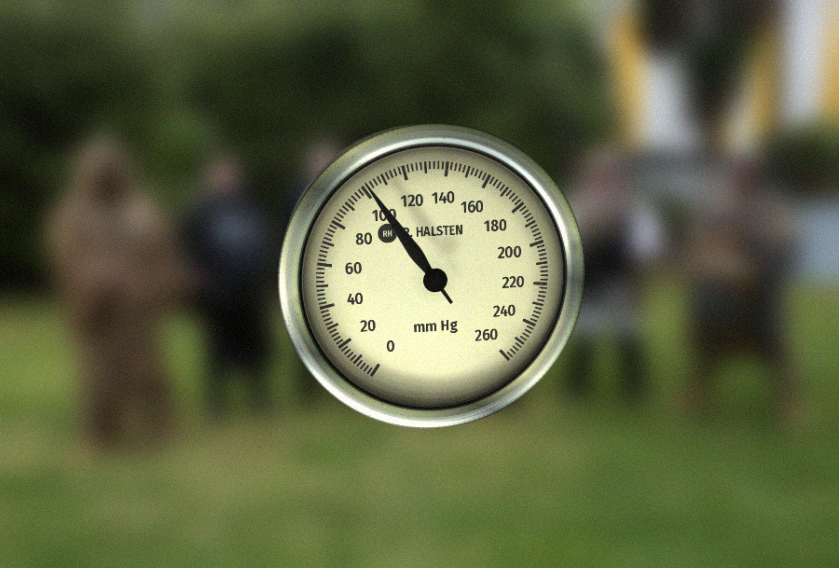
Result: 102
